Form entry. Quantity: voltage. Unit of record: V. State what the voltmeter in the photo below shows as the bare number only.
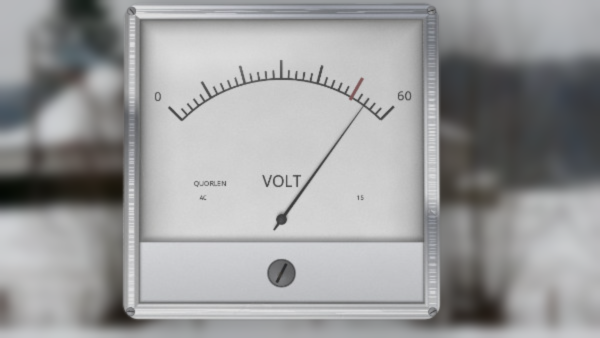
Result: 54
